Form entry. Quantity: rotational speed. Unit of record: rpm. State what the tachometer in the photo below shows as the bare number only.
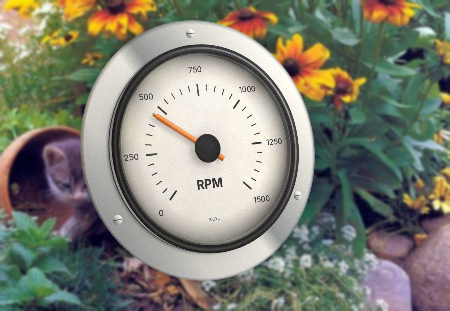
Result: 450
